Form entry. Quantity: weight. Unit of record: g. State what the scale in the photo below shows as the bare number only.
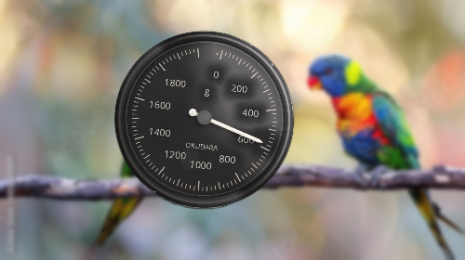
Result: 580
